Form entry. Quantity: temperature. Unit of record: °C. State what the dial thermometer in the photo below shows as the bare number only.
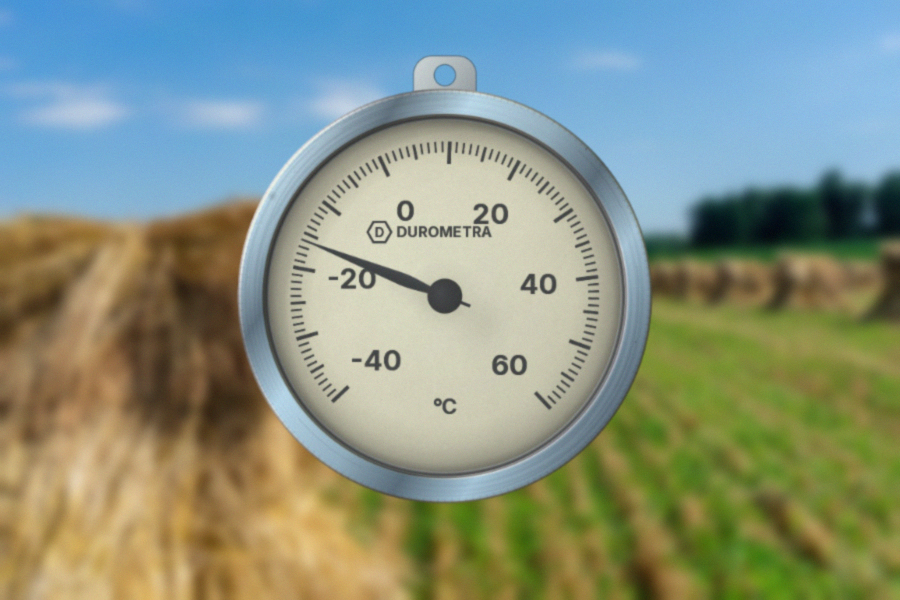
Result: -16
